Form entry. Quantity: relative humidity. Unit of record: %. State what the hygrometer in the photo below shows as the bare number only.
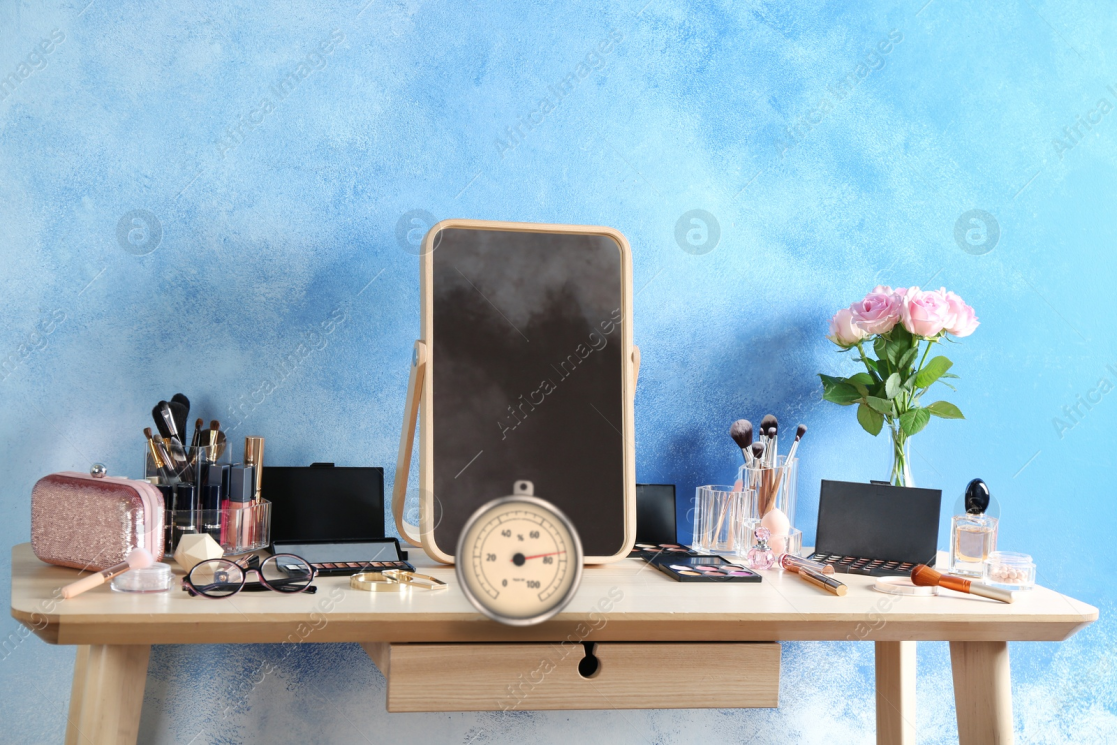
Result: 76
